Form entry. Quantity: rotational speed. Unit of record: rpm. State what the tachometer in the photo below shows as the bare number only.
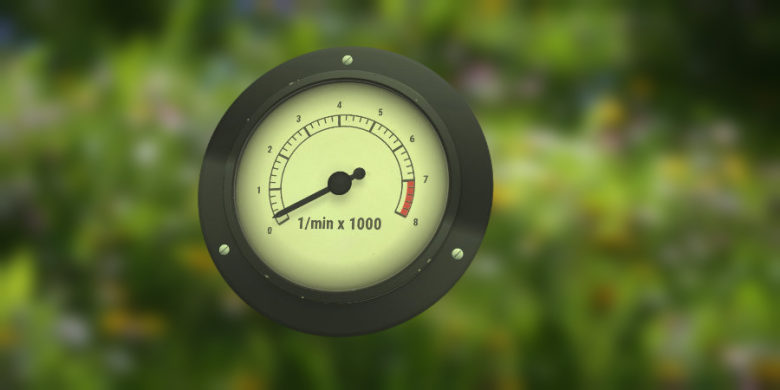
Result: 200
